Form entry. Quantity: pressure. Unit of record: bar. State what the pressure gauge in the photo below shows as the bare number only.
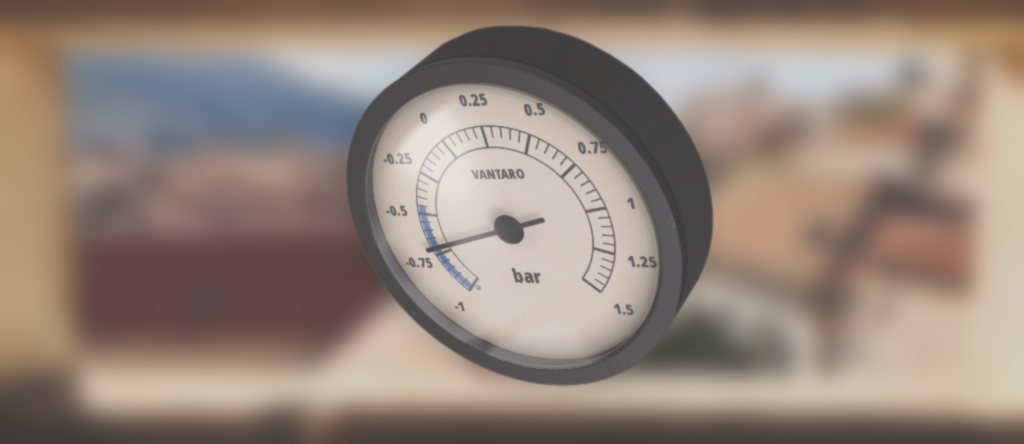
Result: -0.7
